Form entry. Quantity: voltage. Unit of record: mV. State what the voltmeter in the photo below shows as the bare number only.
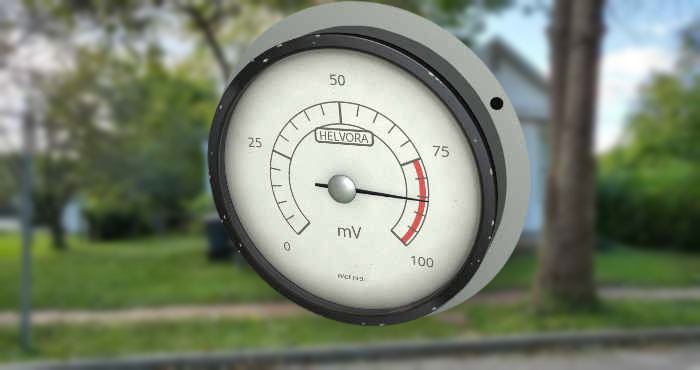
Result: 85
